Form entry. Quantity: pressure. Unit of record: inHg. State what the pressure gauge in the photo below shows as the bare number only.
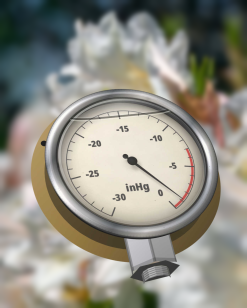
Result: -1
